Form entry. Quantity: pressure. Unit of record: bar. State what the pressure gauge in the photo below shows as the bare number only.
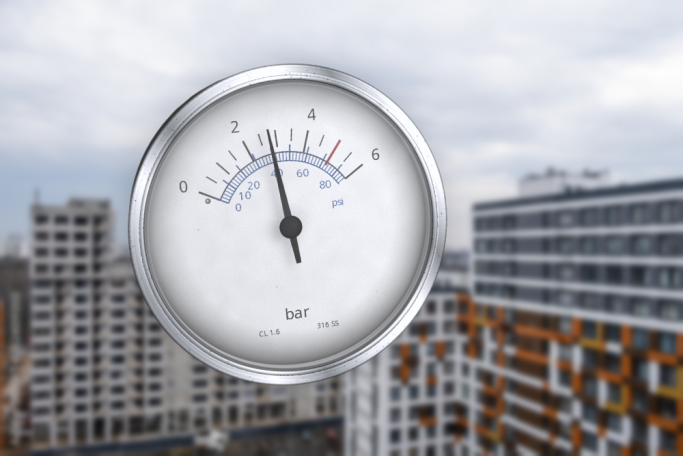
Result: 2.75
